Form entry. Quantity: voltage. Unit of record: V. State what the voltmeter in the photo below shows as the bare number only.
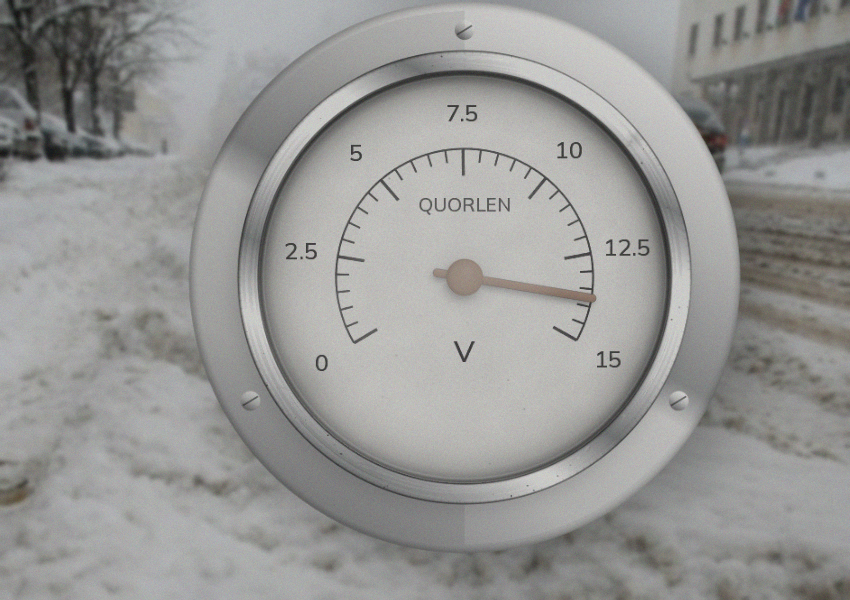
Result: 13.75
